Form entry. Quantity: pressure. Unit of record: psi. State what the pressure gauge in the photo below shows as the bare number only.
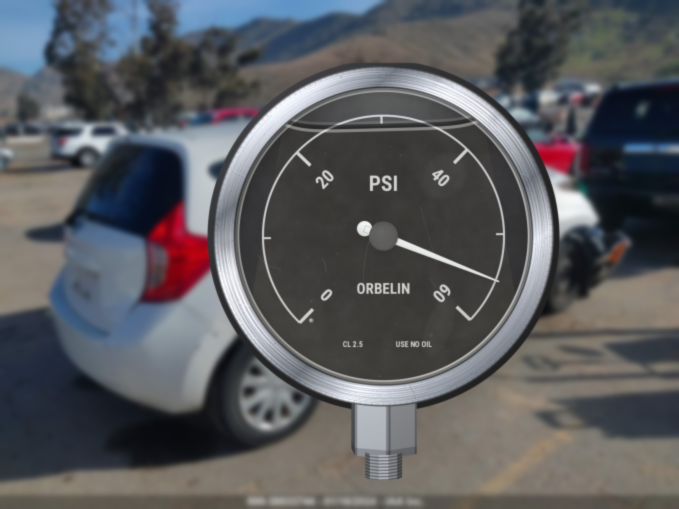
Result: 55
